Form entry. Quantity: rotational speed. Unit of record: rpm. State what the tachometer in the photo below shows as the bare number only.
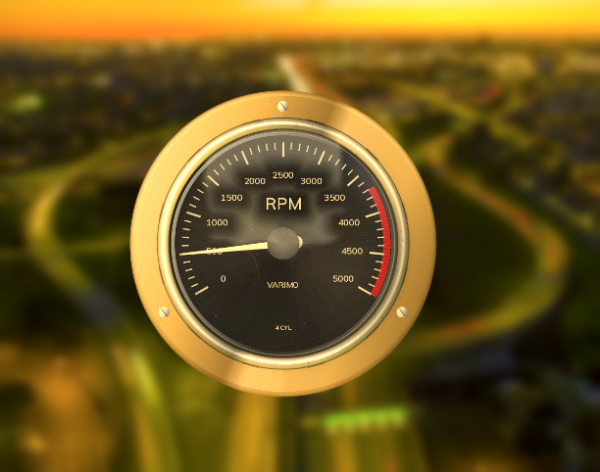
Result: 500
